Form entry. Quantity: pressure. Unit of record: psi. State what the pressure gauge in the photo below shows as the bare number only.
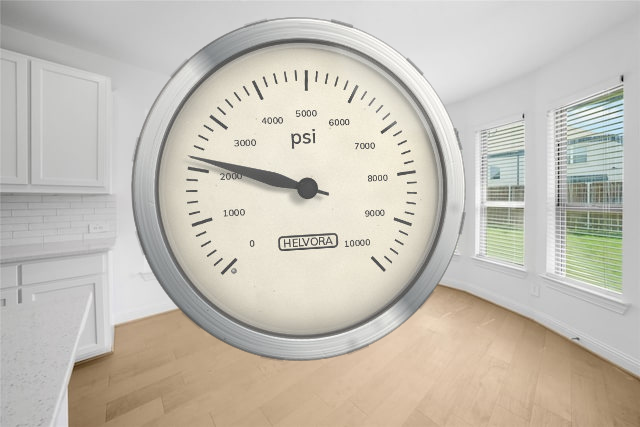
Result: 2200
